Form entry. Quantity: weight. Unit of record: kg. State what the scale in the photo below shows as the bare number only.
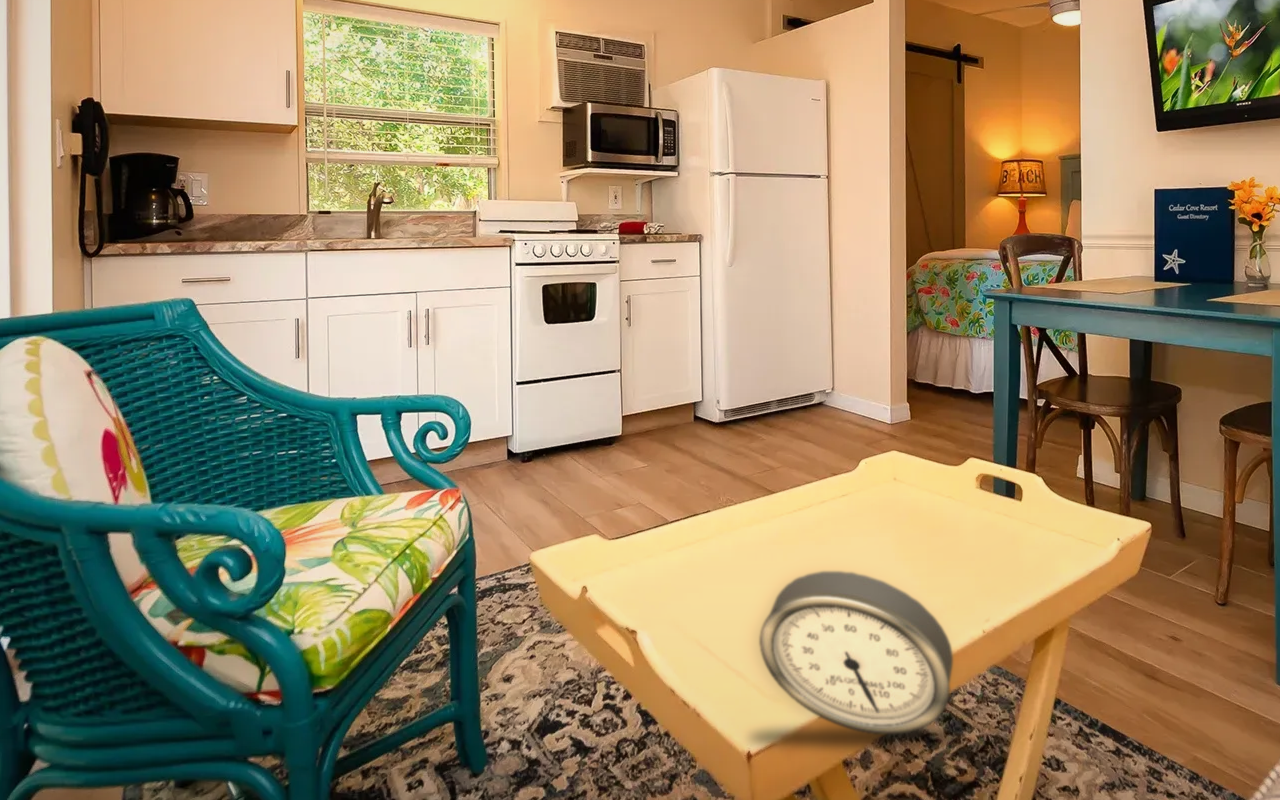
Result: 115
